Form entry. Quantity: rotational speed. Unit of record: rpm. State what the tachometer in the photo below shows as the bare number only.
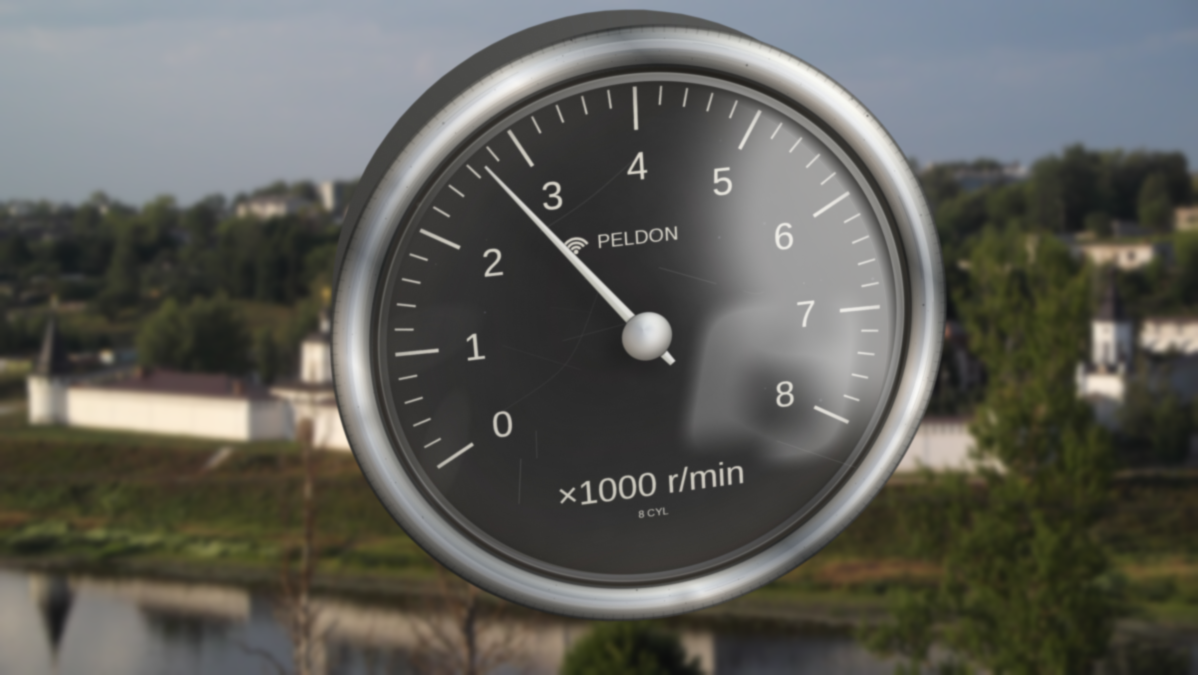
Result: 2700
